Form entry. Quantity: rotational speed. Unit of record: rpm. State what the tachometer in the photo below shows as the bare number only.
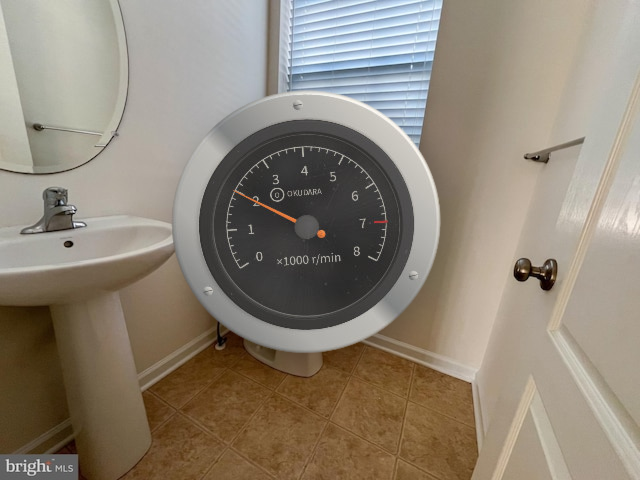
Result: 2000
